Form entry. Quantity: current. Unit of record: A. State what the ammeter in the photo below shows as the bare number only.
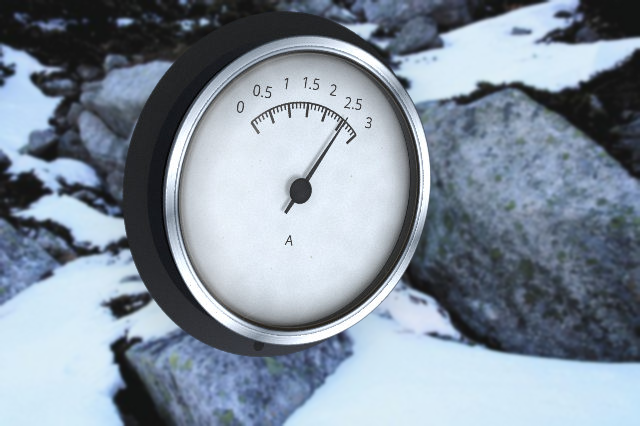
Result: 2.5
